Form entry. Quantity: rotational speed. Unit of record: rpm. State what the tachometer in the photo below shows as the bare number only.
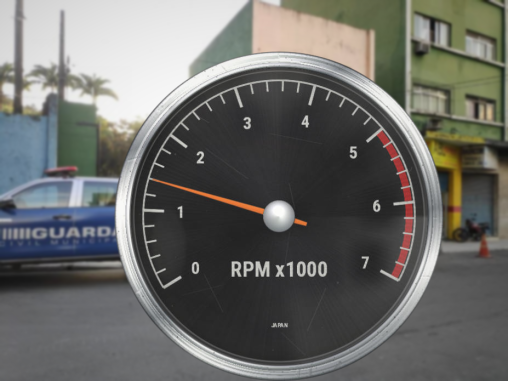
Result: 1400
